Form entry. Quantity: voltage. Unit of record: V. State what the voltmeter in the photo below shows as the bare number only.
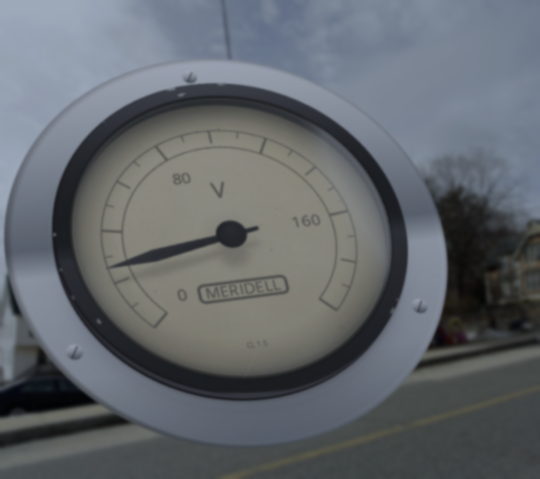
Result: 25
